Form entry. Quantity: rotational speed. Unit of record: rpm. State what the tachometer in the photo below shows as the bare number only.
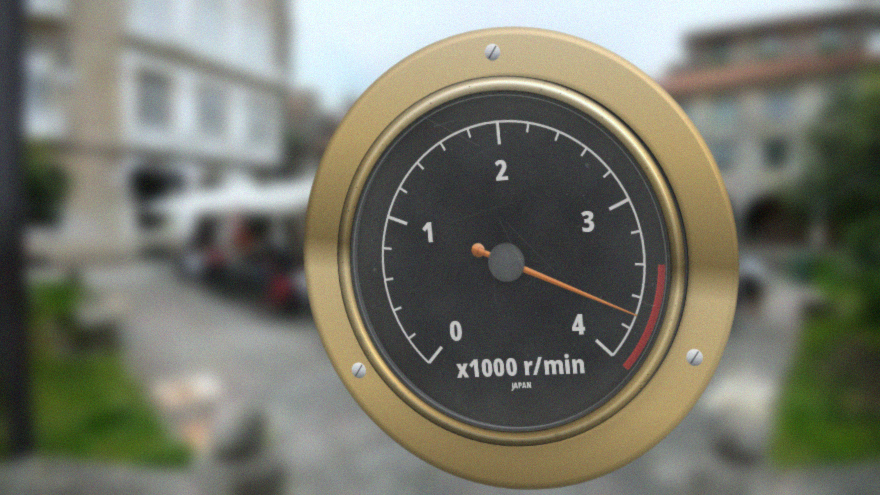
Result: 3700
